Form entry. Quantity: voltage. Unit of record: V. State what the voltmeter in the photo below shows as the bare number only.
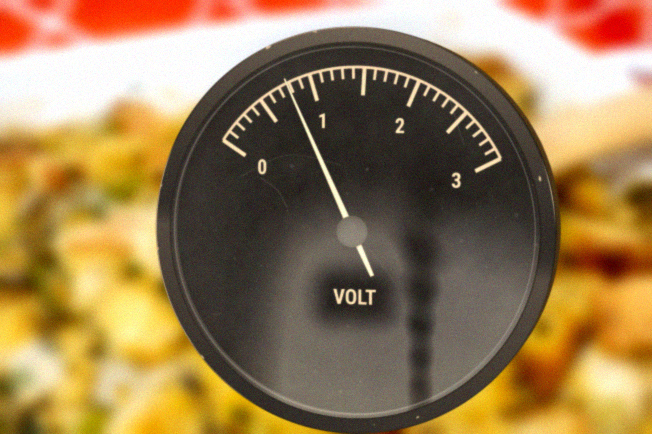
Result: 0.8
